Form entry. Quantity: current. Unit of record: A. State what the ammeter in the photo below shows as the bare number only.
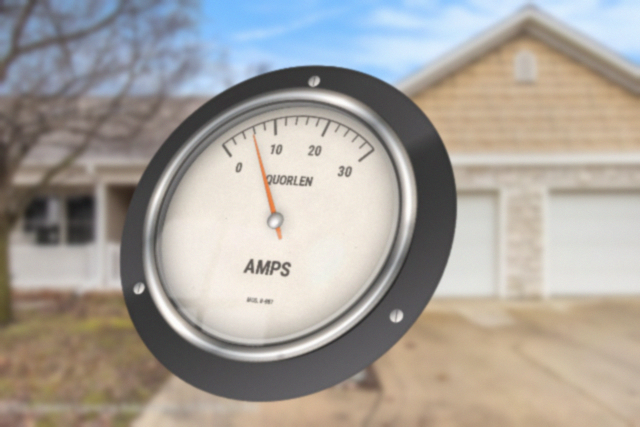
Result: 6
